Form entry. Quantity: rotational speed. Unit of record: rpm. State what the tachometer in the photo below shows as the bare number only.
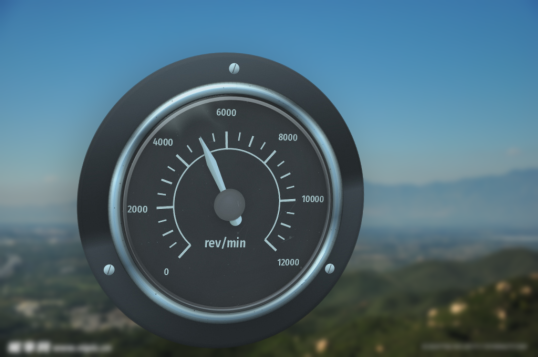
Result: 5000
